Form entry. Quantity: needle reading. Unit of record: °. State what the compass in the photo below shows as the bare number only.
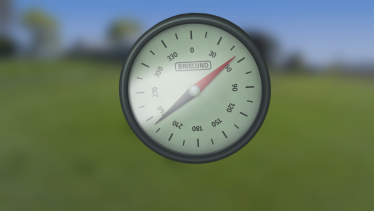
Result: 52.5
